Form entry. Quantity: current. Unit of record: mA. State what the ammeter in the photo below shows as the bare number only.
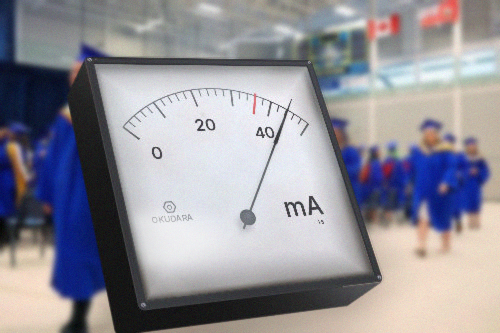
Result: 44
